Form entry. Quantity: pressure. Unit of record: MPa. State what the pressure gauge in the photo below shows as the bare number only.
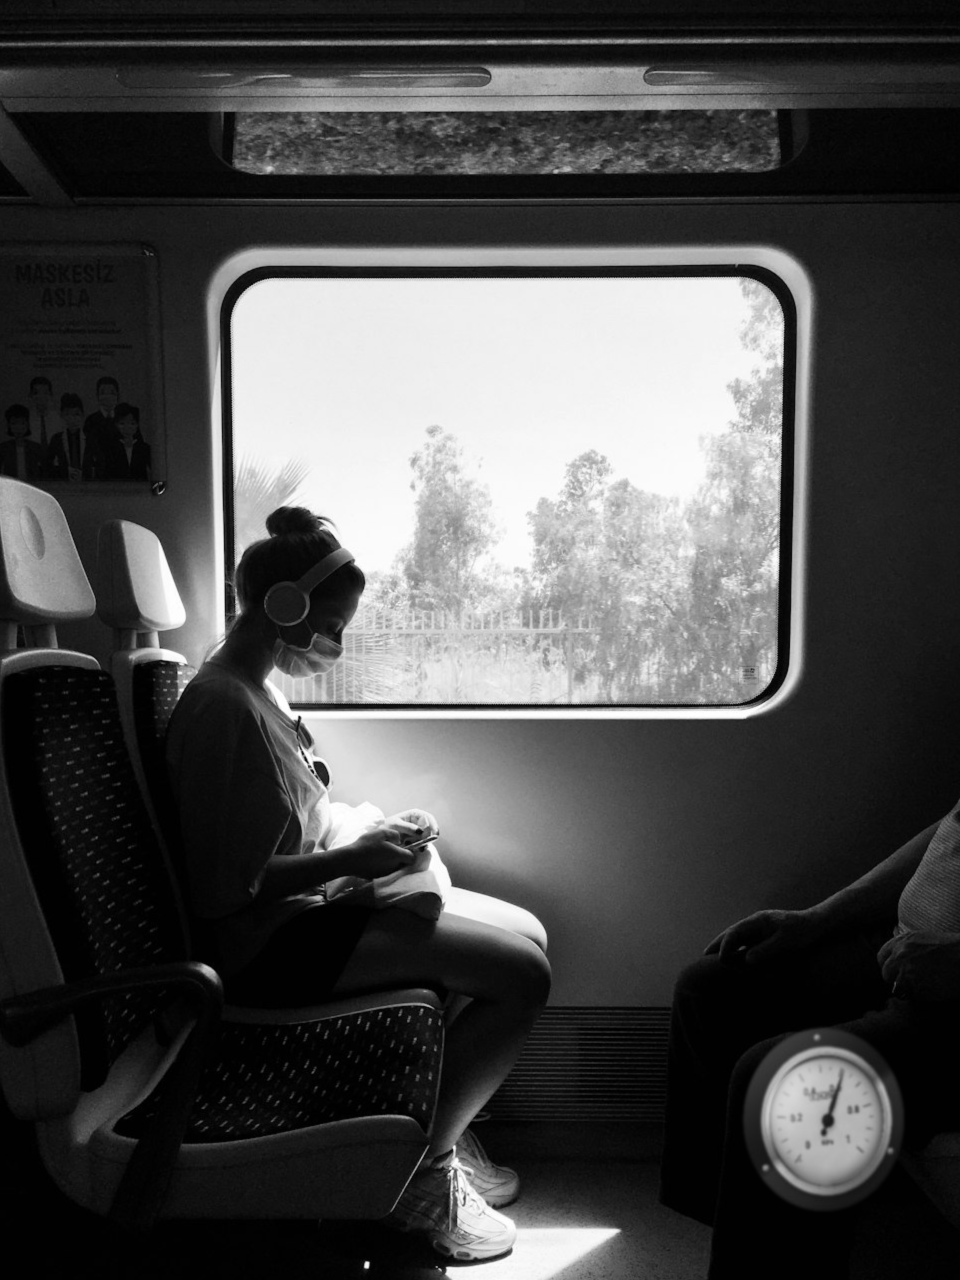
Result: 0.6
